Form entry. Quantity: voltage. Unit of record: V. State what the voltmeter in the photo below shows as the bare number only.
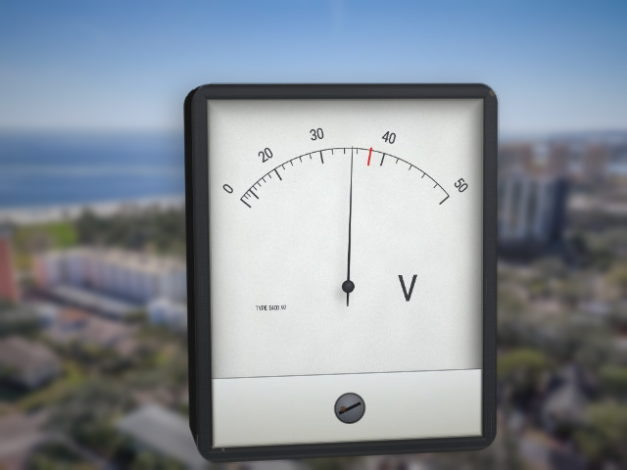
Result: 35
